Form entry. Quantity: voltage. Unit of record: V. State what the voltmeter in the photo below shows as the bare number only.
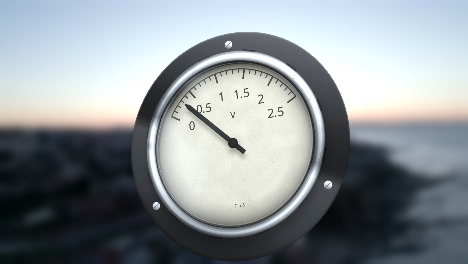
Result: 0.3
